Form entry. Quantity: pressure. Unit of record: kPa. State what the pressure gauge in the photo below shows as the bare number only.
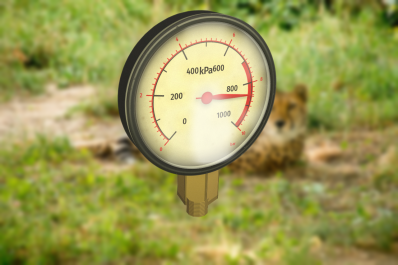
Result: 850
